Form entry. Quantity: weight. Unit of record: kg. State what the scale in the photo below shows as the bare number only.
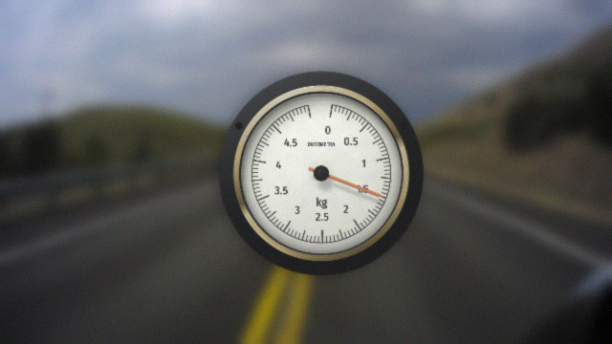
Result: 1.5
